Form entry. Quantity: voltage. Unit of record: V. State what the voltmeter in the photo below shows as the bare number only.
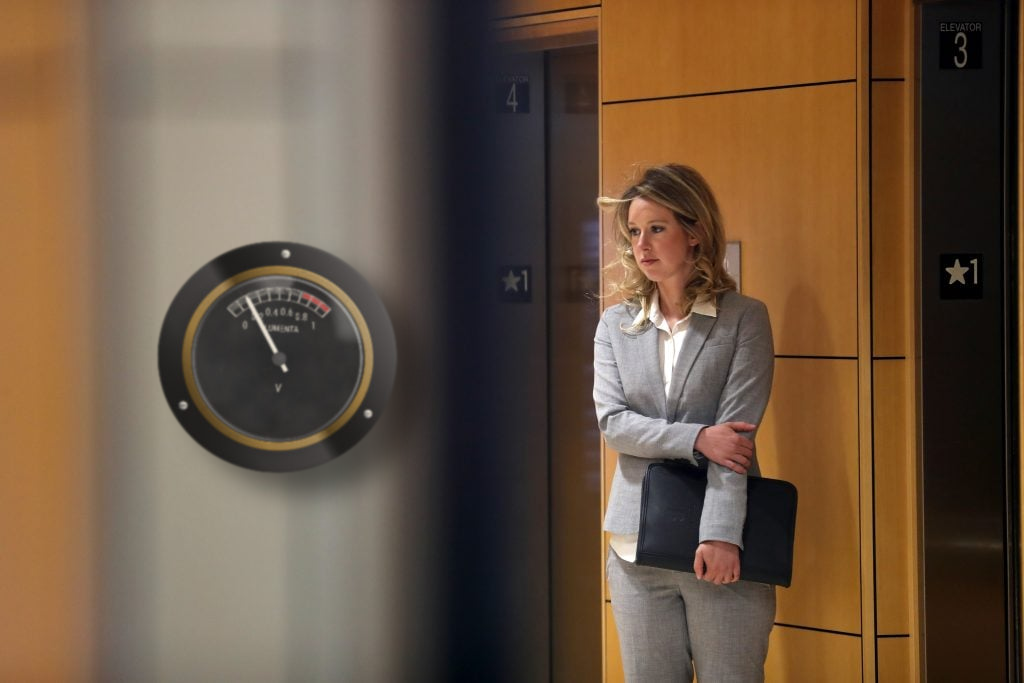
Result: 0.2
